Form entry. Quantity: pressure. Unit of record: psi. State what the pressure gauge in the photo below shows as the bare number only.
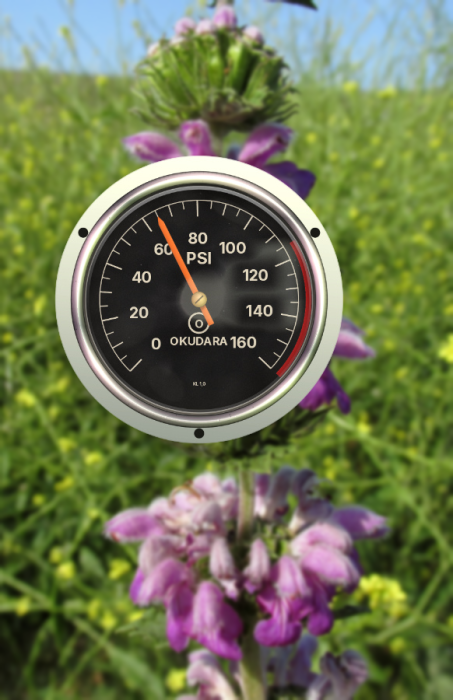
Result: 65
